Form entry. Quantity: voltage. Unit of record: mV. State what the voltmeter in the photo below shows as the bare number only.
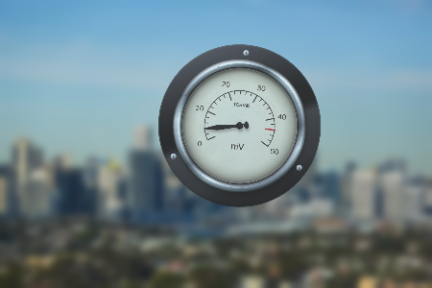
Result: 4
